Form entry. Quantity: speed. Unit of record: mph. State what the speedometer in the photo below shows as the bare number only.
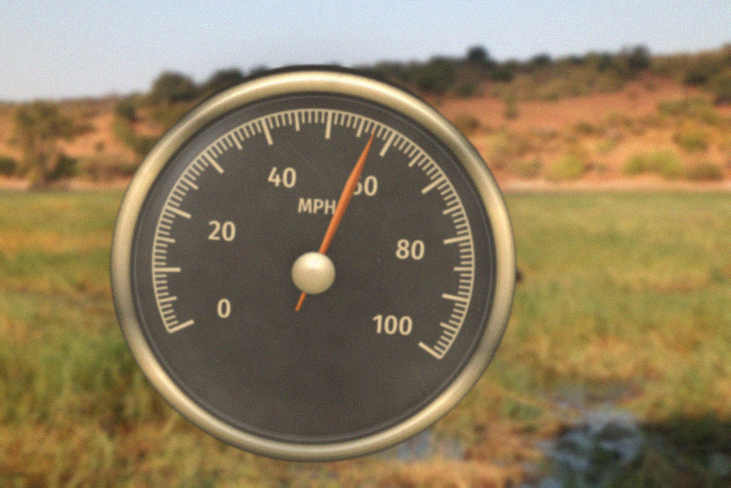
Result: 57
